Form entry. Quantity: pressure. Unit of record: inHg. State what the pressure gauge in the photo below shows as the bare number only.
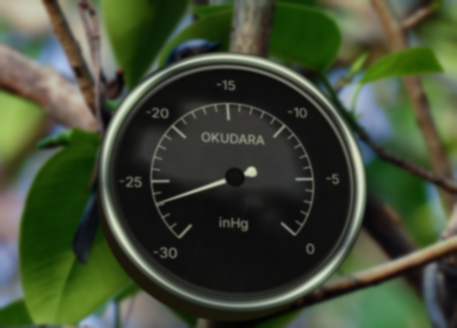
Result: -27
